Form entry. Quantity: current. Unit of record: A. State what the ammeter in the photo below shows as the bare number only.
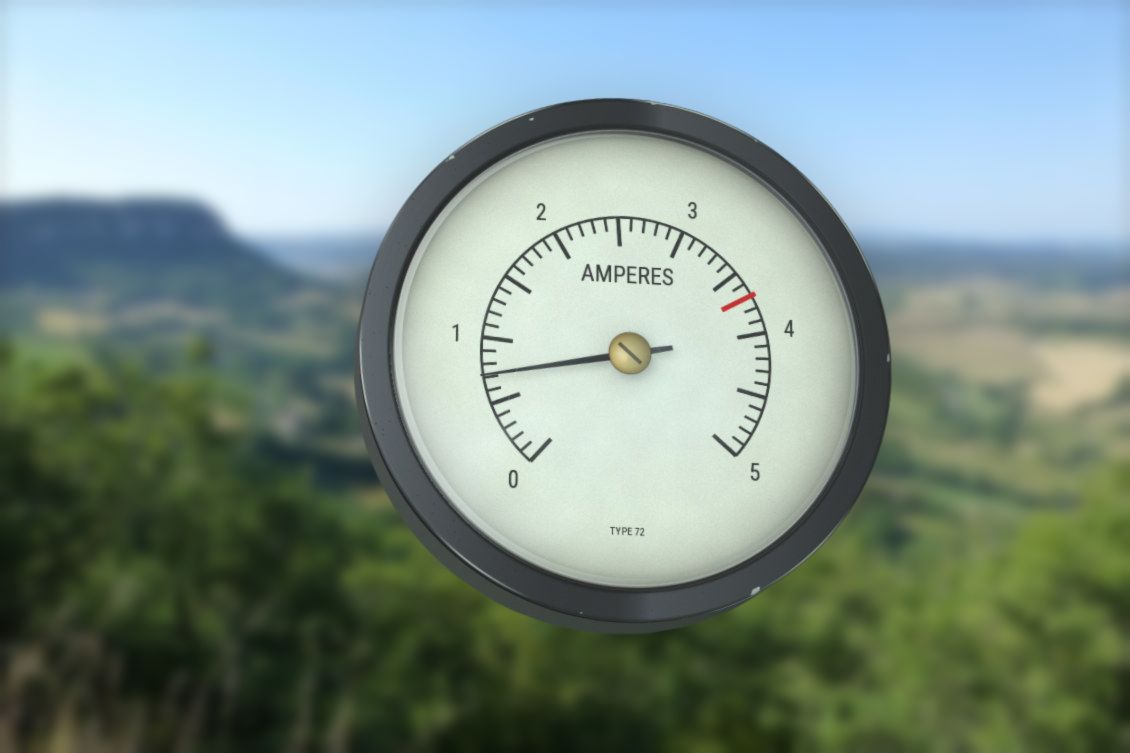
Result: 0.7
